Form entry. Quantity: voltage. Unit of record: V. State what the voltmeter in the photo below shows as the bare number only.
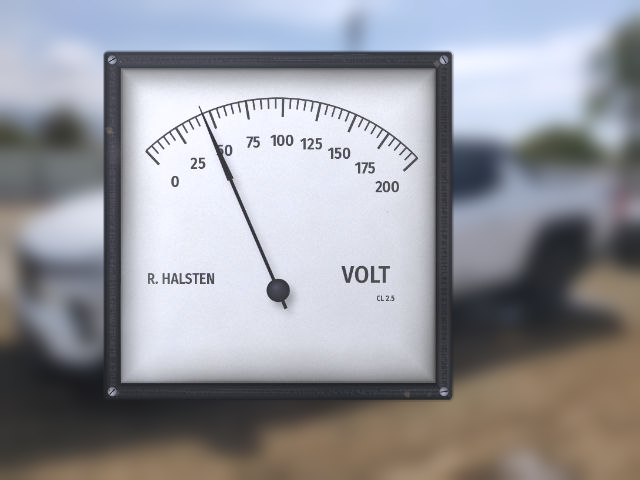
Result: 45
